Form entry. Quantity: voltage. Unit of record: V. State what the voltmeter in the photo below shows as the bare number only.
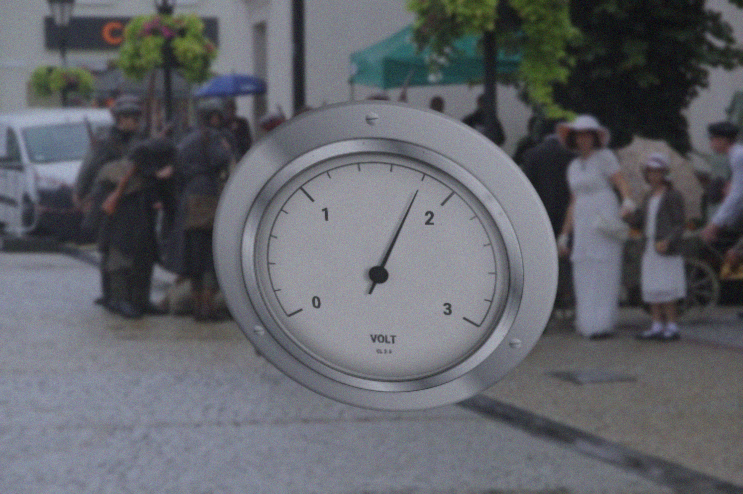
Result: 1.8
